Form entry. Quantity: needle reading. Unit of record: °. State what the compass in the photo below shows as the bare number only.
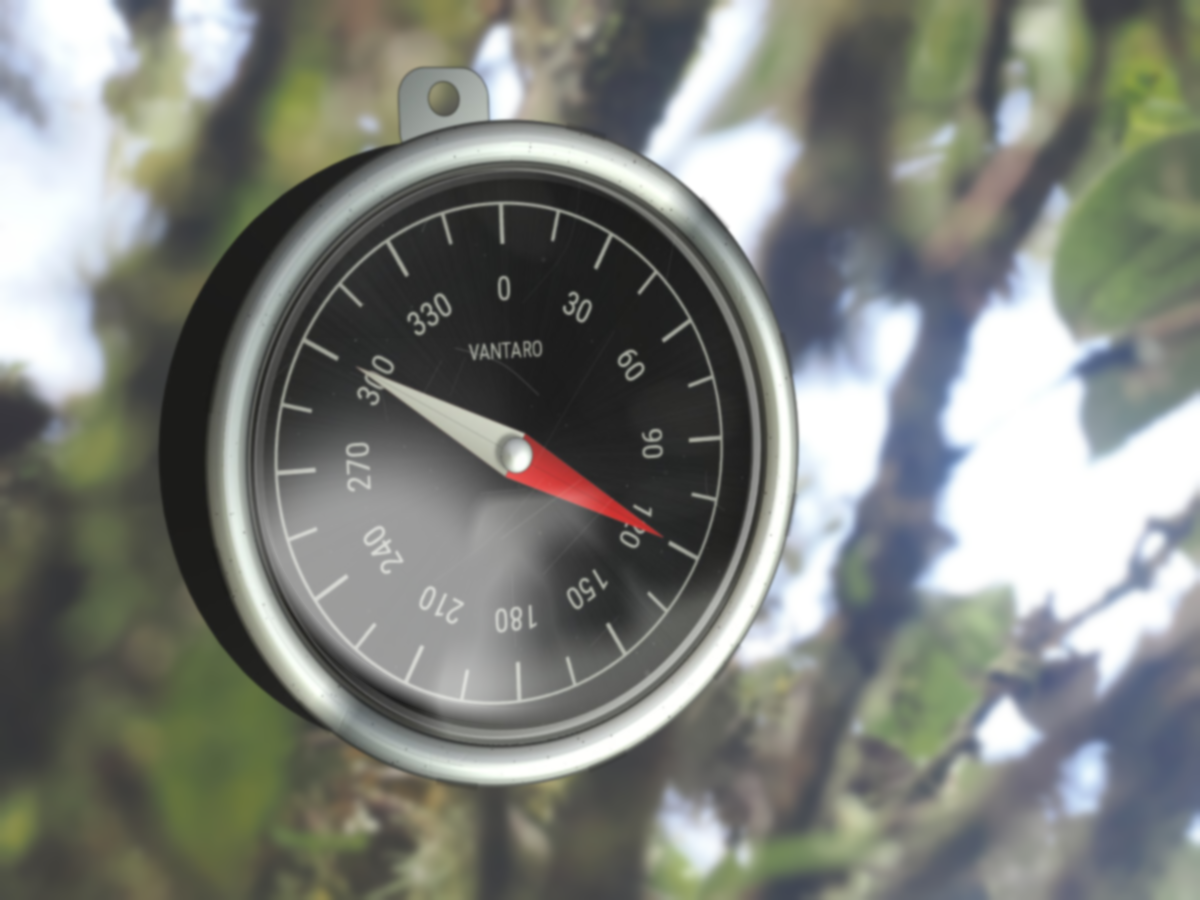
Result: 120
